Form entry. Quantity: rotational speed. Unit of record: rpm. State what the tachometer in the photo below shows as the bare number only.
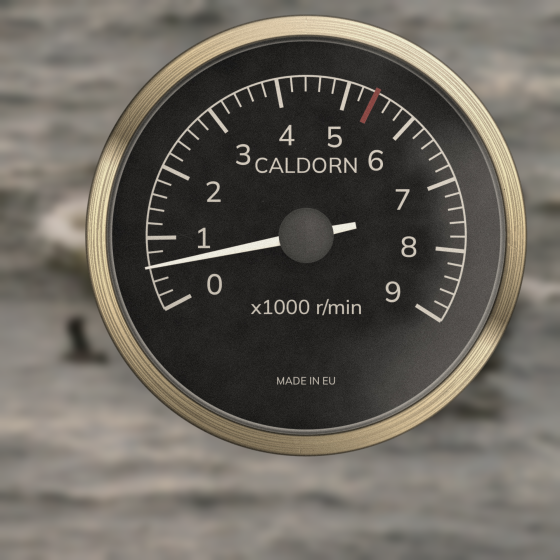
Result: 600
